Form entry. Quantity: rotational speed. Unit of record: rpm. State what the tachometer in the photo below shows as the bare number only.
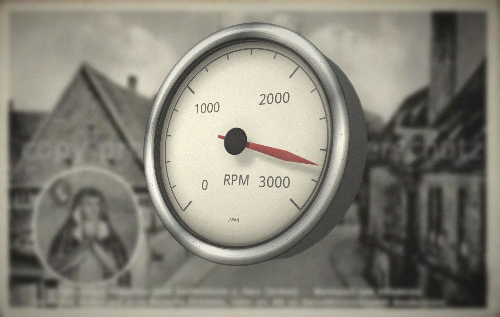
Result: 2700
